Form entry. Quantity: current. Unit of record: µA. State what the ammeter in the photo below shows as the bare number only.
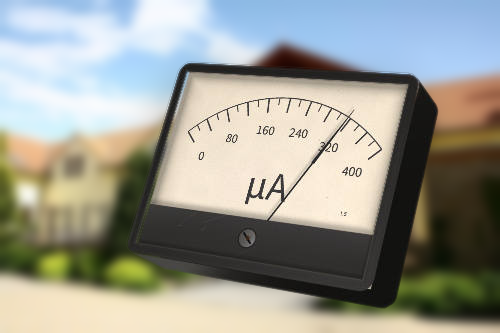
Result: 320
